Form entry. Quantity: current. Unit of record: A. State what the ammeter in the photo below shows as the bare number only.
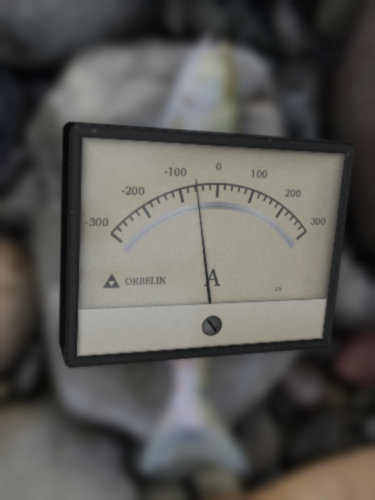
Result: -60
